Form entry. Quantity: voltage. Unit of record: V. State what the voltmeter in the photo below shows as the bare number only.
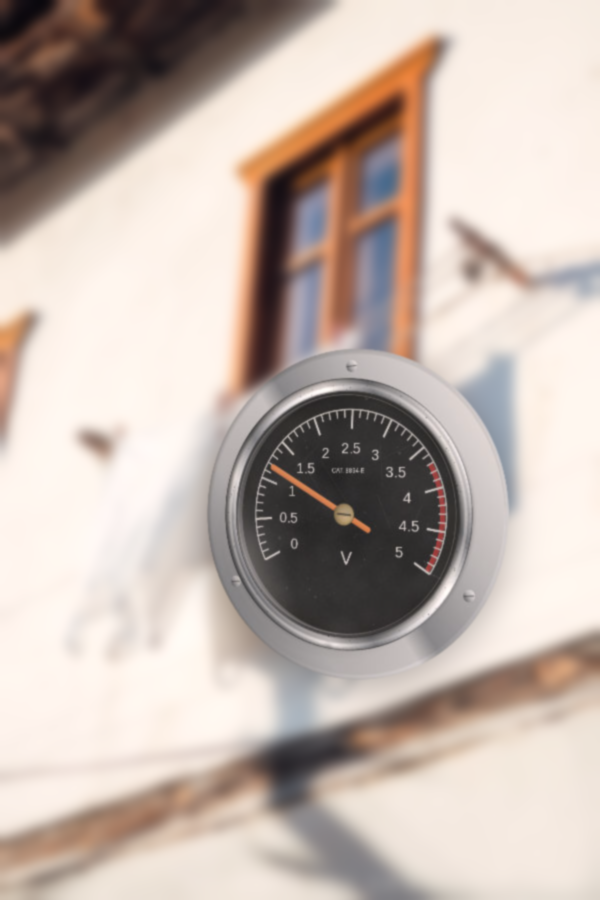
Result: 1.2
